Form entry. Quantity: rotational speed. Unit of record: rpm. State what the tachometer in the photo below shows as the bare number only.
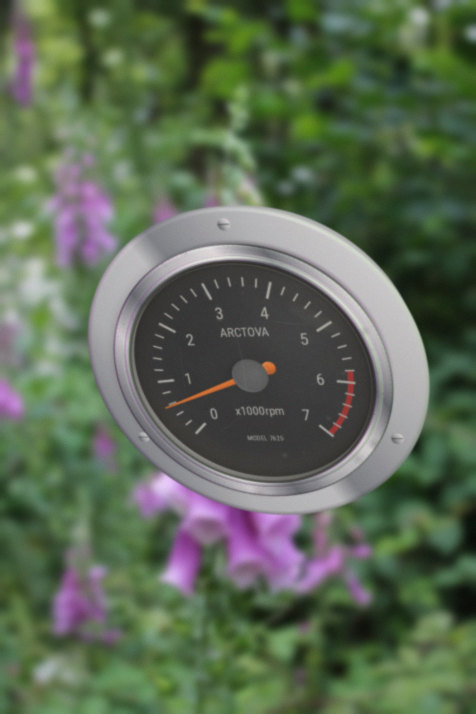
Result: 600
